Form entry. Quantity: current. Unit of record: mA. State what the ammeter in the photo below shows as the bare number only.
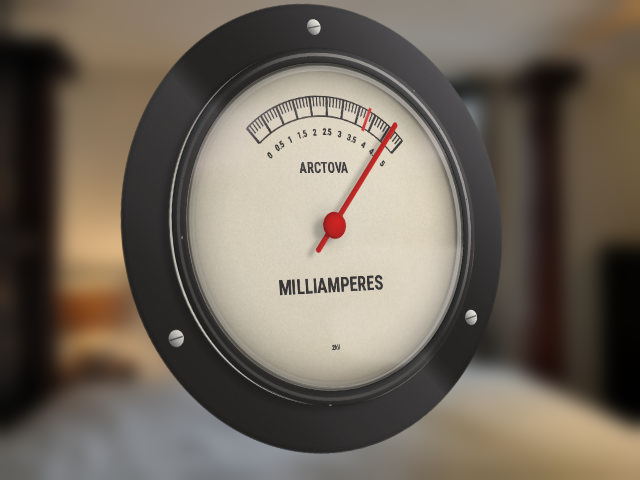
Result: 4.5
